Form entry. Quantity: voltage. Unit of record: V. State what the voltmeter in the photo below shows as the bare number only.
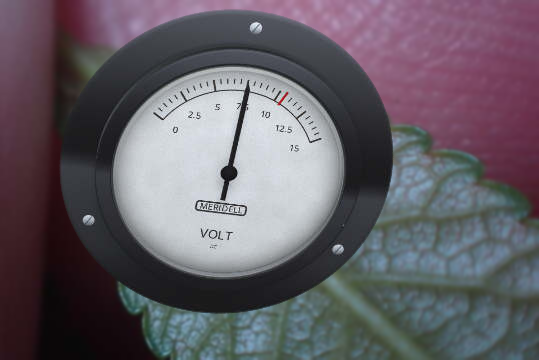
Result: 7.5
